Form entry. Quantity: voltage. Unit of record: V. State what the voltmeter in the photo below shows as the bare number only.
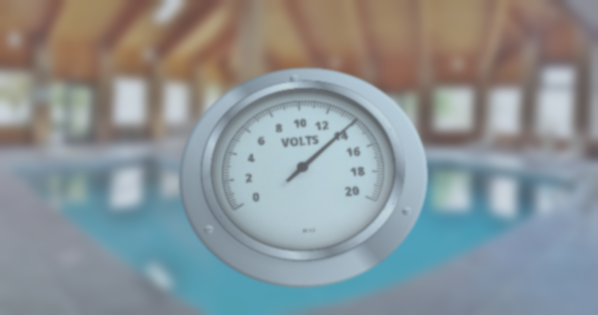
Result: 14
